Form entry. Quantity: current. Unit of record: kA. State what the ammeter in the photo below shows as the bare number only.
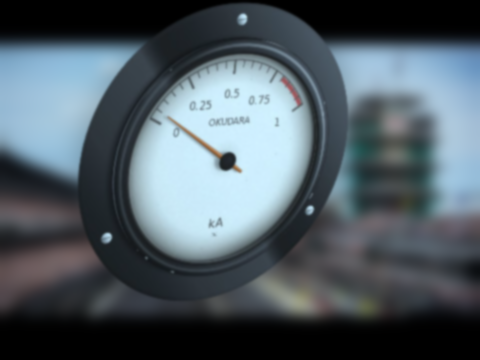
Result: 0.05
